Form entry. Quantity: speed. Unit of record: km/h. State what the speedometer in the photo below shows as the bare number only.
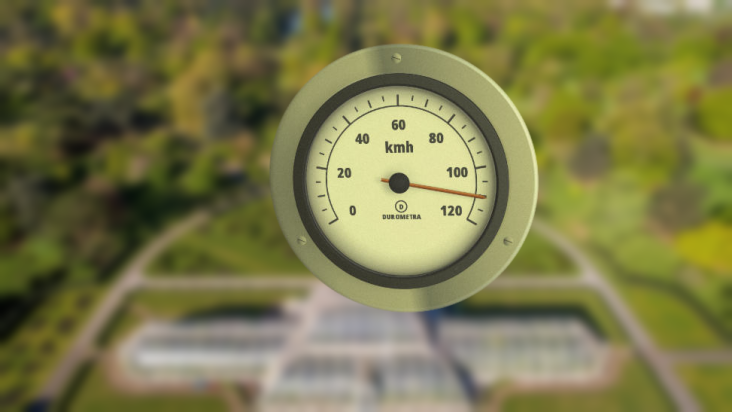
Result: 110
